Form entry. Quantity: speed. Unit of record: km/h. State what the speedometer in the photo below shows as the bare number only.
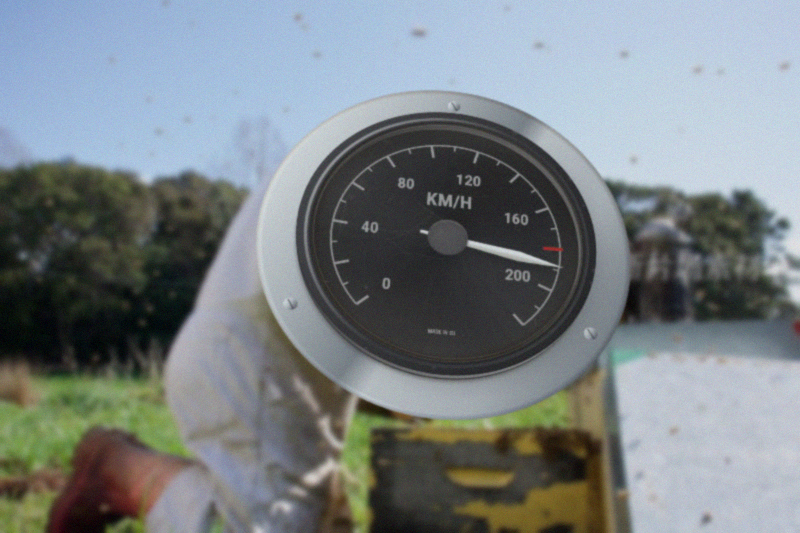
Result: 190
